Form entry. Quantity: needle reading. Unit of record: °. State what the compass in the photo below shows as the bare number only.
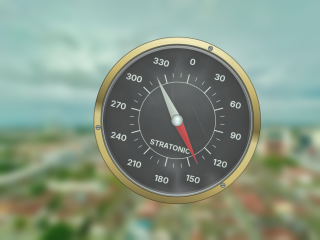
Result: 140
